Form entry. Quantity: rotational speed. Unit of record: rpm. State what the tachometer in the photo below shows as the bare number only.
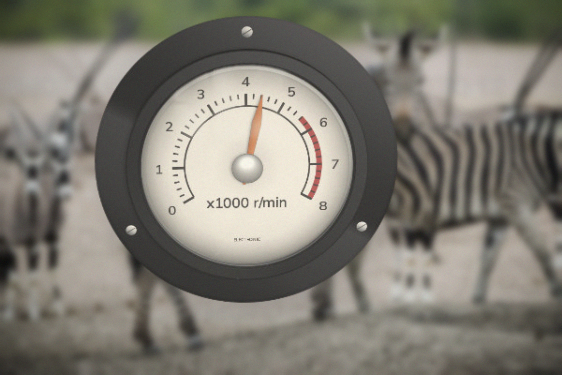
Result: 4400
